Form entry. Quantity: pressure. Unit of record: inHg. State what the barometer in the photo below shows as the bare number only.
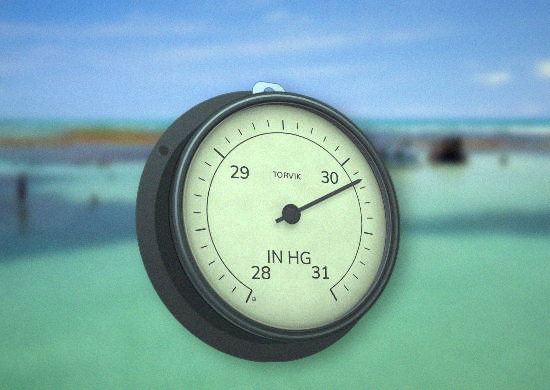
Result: 30.15
